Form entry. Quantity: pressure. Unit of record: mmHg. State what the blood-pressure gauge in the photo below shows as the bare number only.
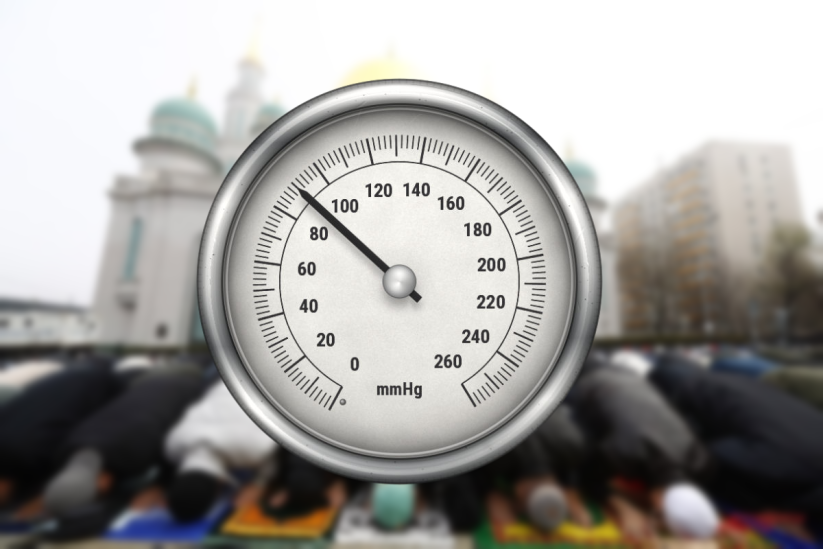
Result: 90
